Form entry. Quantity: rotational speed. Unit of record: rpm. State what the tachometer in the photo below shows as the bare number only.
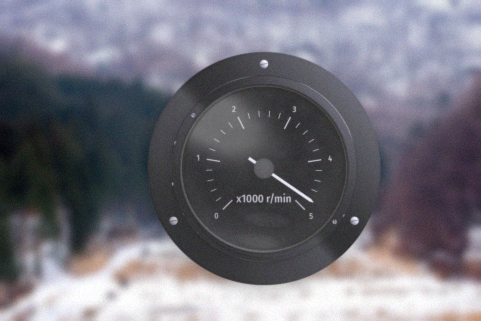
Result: 4800
